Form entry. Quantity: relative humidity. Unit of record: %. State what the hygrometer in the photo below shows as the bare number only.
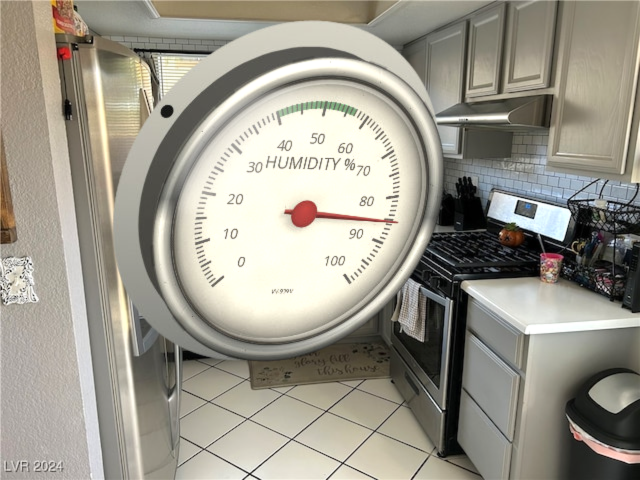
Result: 85
